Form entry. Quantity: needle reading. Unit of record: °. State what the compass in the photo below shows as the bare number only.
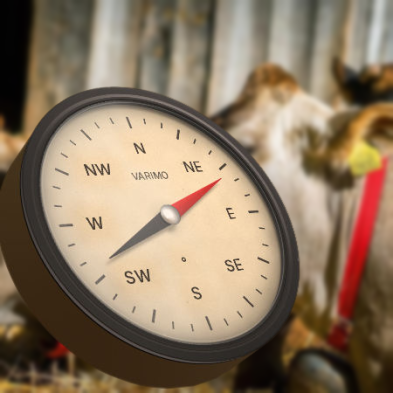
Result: 65
